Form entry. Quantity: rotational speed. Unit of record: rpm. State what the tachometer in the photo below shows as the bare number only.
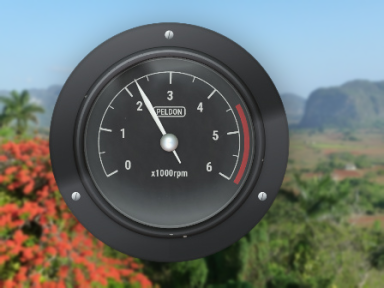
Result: 2250
